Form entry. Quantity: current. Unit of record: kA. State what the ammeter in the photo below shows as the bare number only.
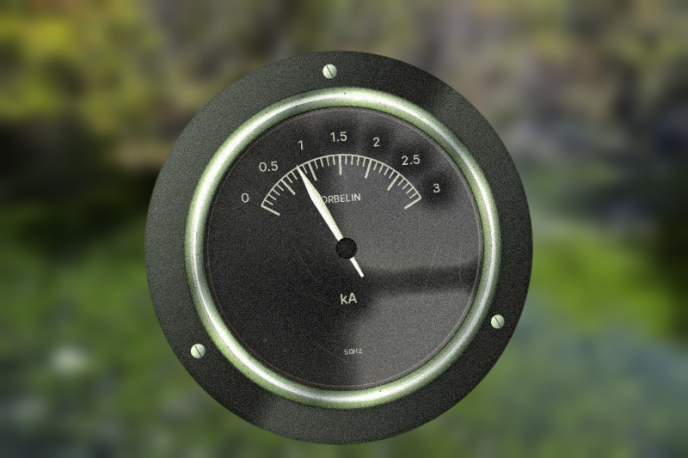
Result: 0.8
